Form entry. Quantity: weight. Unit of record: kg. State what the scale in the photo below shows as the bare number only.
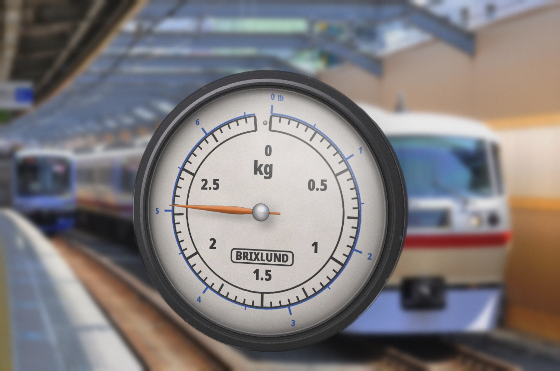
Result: 2.3
